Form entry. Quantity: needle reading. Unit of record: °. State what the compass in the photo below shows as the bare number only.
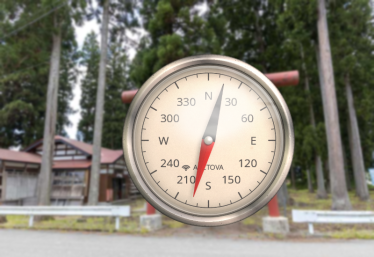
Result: 195
